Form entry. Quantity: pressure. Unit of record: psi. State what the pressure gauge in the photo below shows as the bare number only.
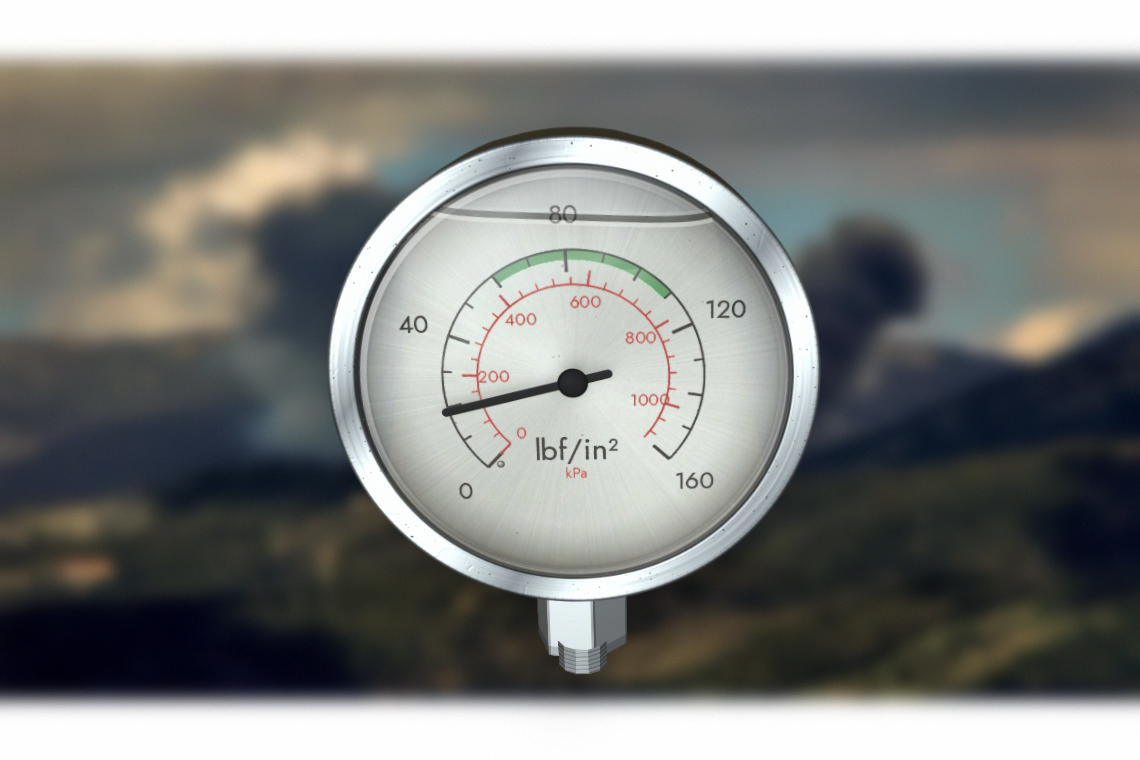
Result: 20
